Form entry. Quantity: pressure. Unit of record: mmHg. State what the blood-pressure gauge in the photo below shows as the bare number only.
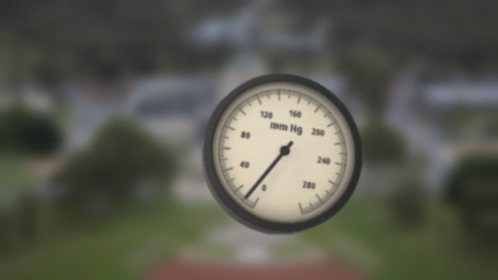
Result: 10
